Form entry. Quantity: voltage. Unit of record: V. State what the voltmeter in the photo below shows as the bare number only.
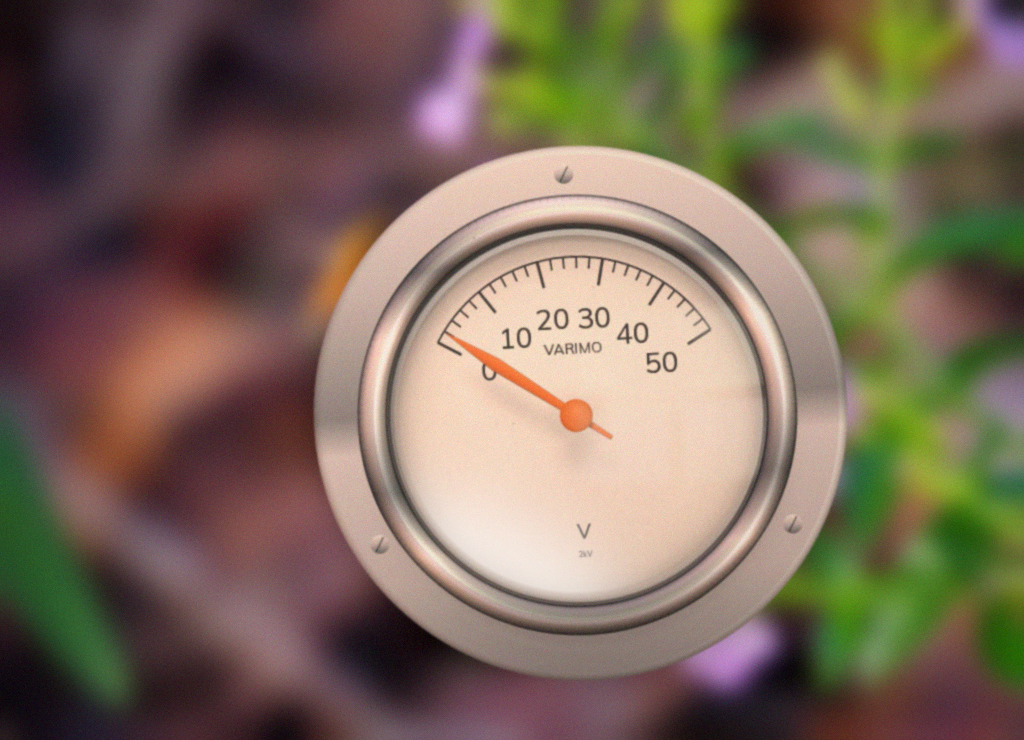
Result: 2
